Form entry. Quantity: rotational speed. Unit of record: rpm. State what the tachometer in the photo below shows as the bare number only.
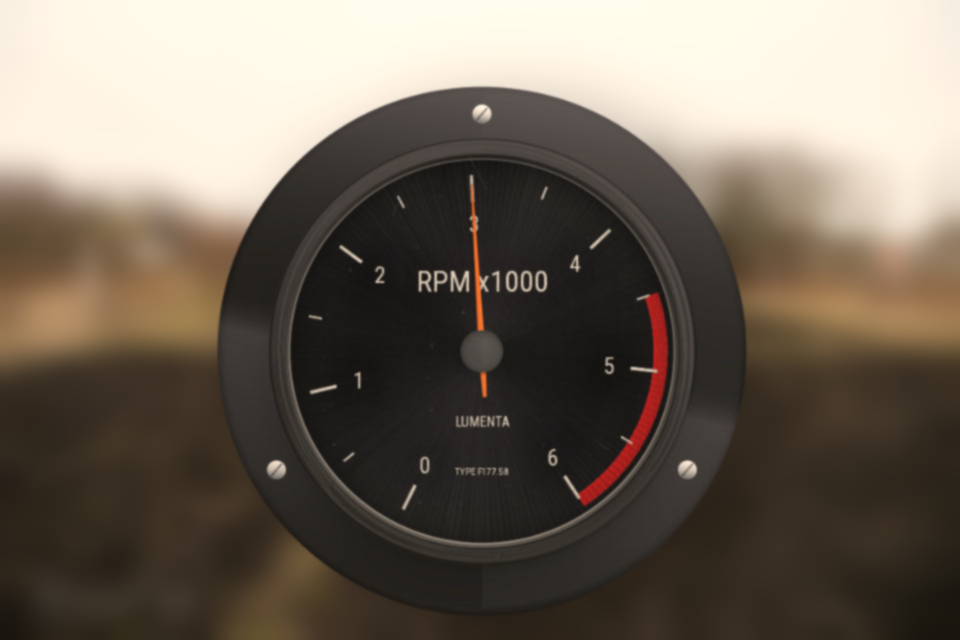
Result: 3000
